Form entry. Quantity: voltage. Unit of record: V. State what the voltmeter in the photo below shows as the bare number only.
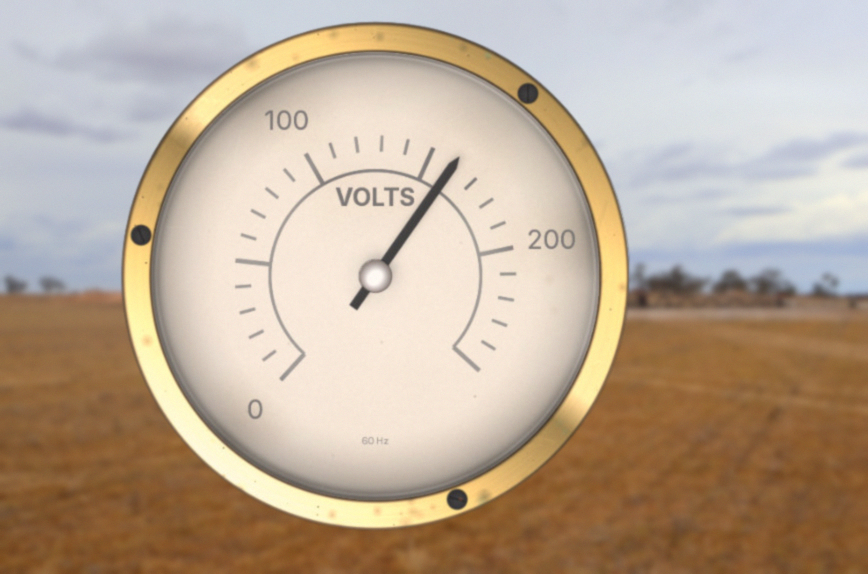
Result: 160
